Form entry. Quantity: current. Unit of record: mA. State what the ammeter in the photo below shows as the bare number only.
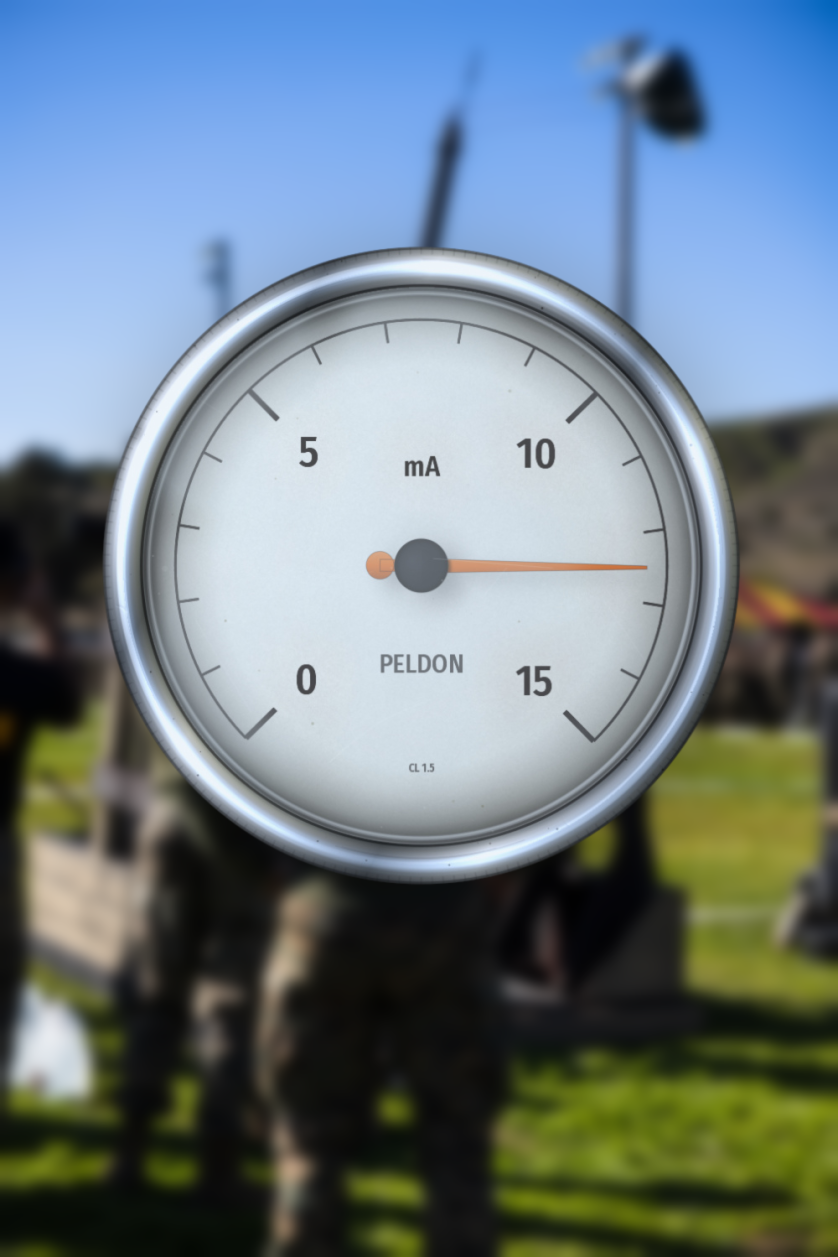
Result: 12.5
